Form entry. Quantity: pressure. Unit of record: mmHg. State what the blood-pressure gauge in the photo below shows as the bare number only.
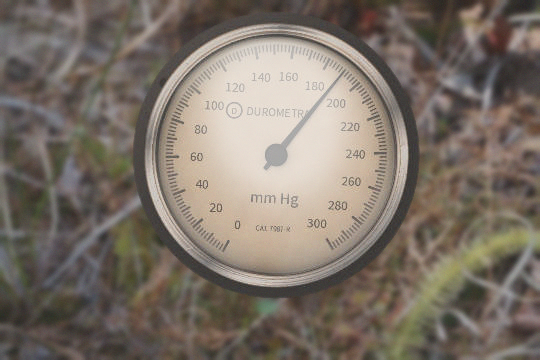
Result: 190
